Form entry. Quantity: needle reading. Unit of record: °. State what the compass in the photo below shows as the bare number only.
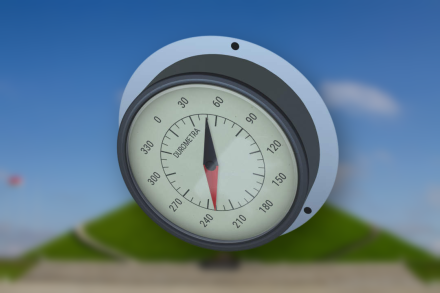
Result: 230
